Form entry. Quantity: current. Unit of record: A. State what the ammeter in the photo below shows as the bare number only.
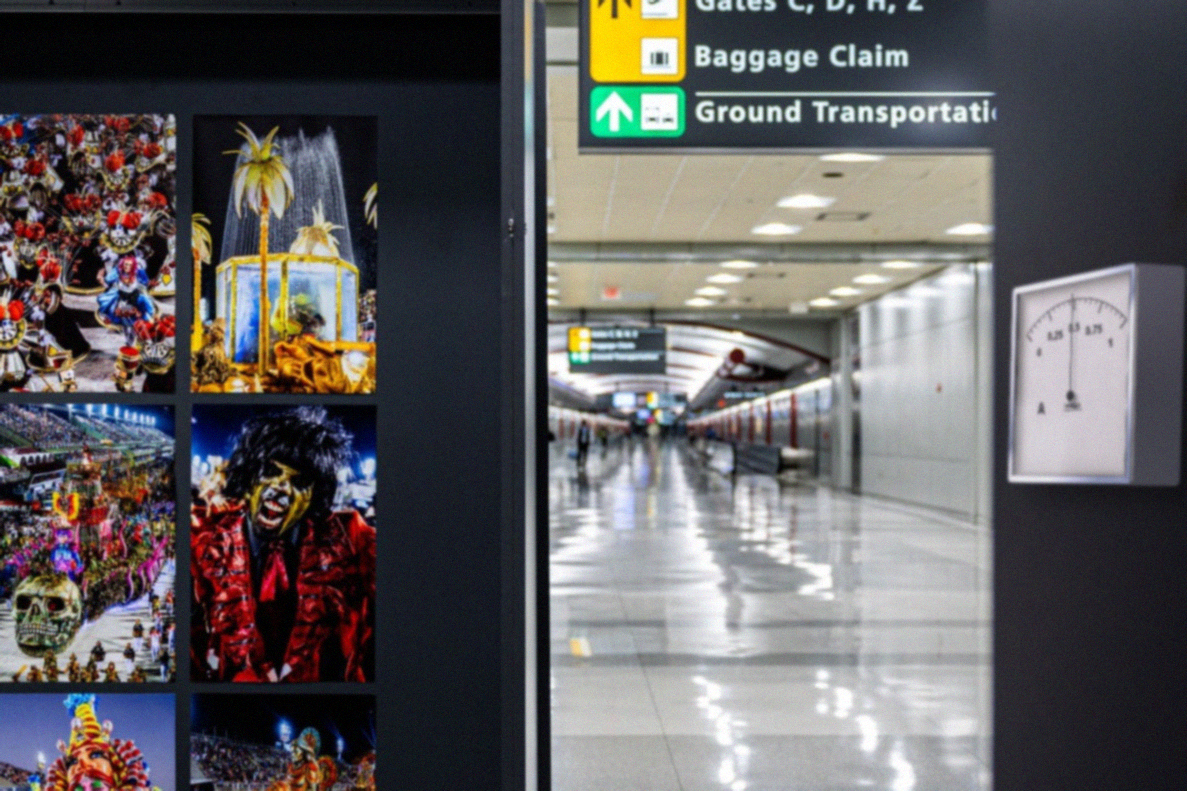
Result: 0.5
